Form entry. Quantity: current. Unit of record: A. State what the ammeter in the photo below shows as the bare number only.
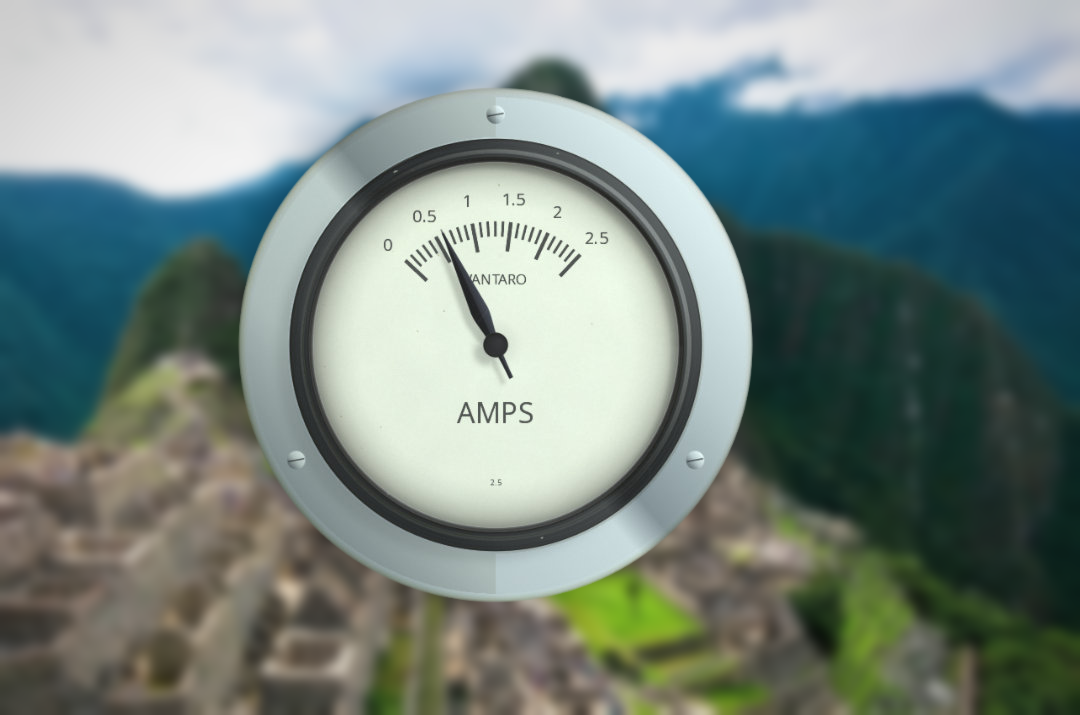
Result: 0.6
